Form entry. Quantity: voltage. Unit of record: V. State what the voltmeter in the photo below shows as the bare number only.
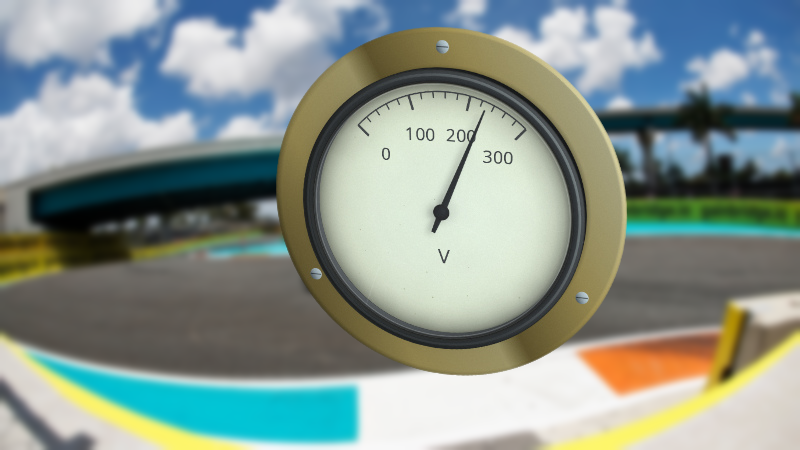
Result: 230
